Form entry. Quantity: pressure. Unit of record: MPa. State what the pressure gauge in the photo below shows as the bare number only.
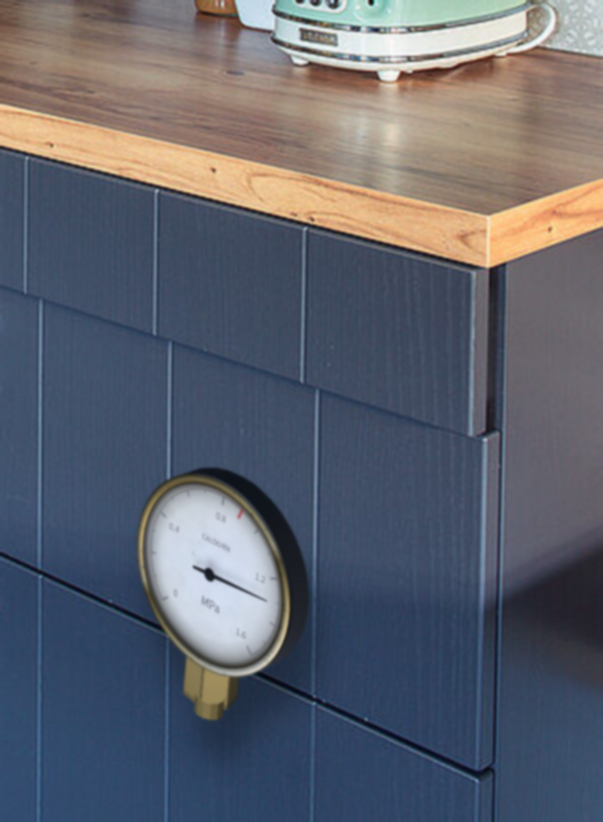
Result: 1.3
